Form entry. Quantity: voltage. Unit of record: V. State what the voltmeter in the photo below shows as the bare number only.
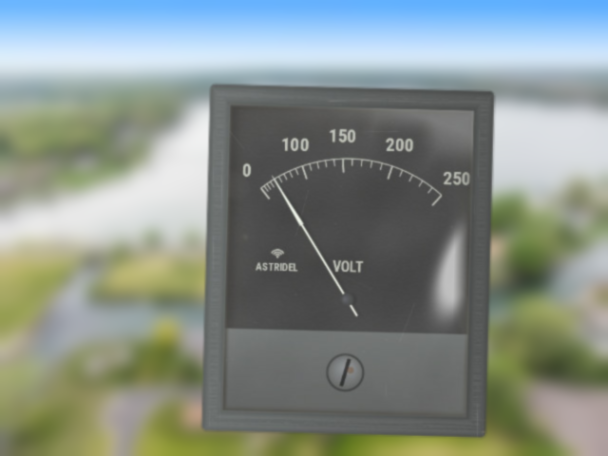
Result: 50
